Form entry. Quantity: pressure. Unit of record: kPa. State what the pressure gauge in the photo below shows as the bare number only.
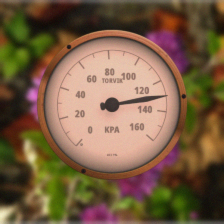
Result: 130
